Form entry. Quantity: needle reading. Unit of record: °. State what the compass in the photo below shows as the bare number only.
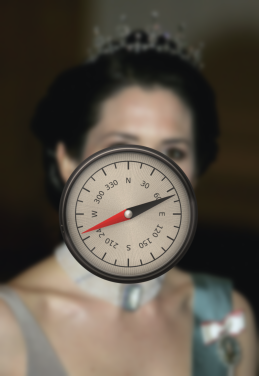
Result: 247.5
